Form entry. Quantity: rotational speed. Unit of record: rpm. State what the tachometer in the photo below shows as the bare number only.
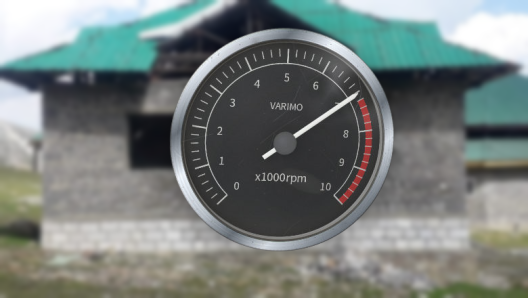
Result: 7000
